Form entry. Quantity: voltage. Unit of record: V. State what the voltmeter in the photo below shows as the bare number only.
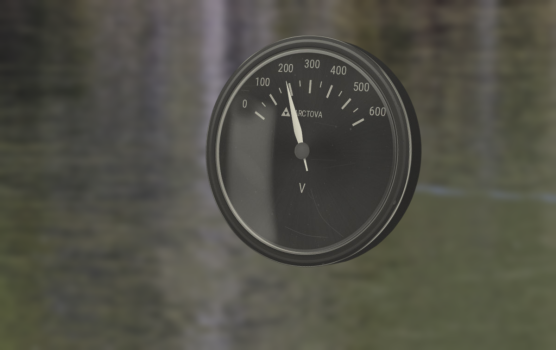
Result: 200
